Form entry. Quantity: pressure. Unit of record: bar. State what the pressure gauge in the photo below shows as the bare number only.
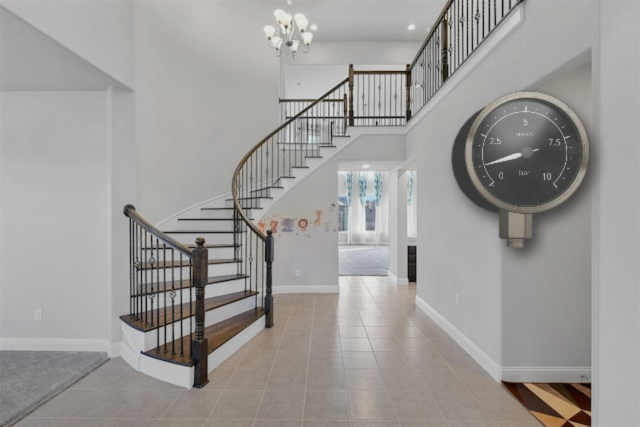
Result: 1
